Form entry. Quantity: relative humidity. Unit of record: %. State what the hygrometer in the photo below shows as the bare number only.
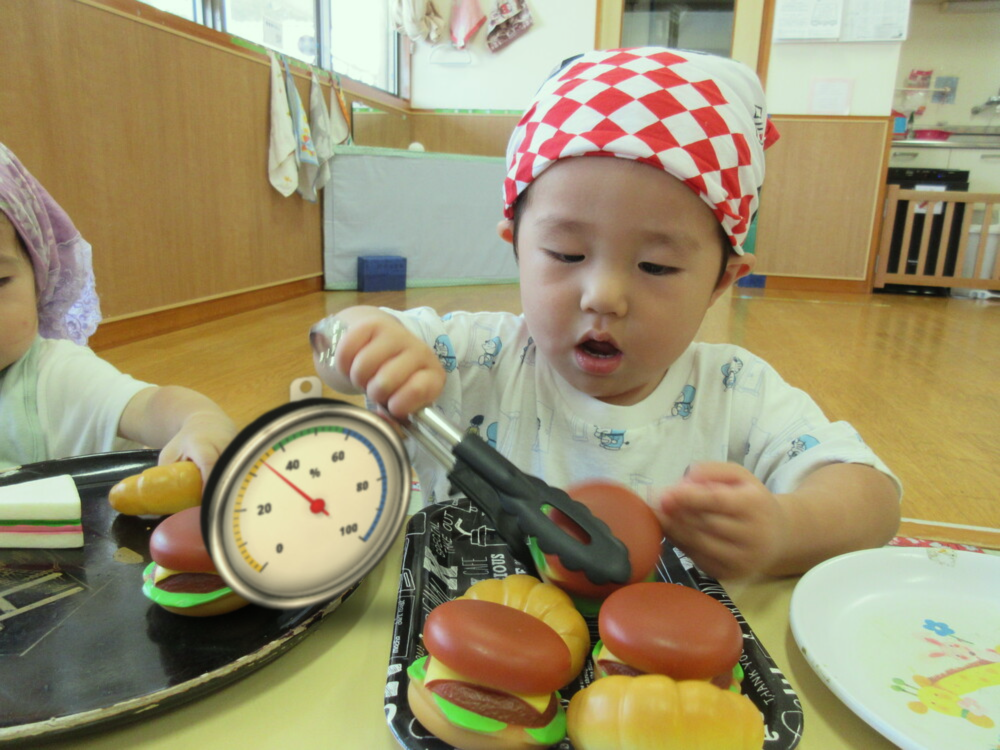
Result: 34
